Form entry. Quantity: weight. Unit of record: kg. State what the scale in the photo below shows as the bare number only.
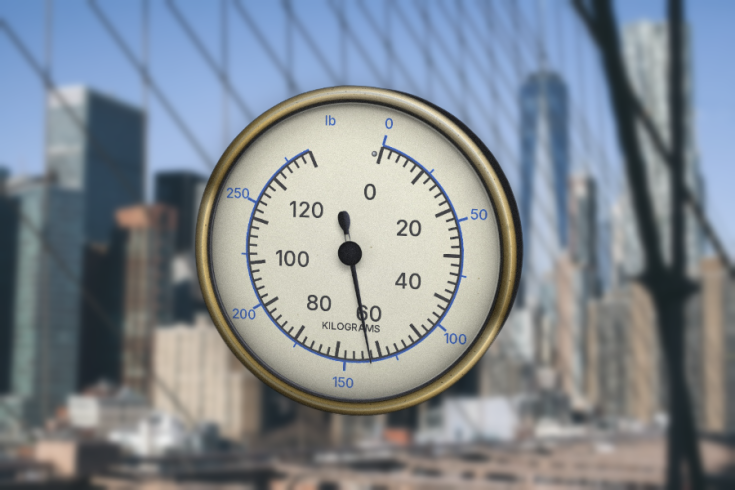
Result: 62
